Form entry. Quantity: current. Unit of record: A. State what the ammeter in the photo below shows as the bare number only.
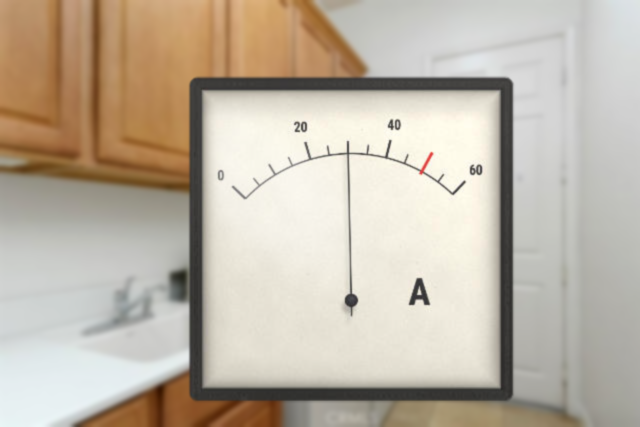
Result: 30
